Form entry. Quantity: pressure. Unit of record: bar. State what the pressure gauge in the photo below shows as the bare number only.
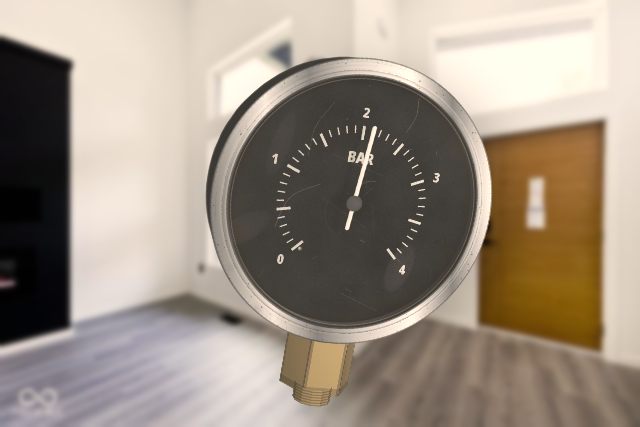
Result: 2.1
